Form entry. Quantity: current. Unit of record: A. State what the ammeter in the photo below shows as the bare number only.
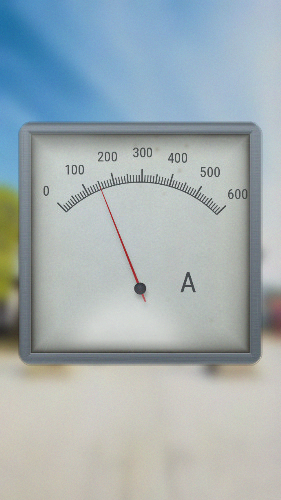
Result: 150
